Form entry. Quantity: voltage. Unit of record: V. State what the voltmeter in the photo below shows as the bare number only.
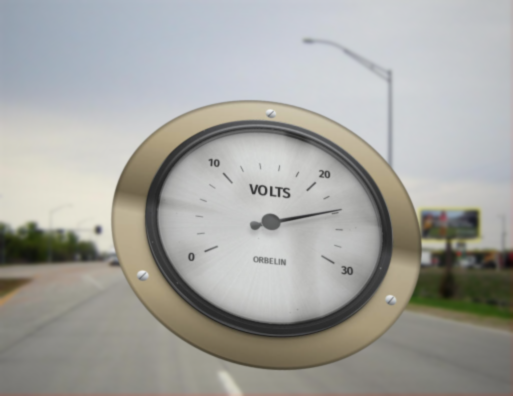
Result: 24
